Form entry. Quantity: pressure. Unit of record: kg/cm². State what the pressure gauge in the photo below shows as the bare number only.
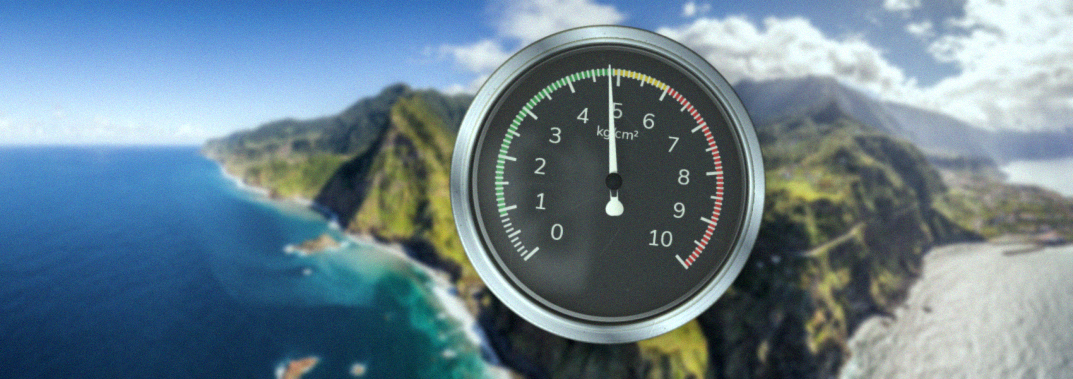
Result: 4.8
